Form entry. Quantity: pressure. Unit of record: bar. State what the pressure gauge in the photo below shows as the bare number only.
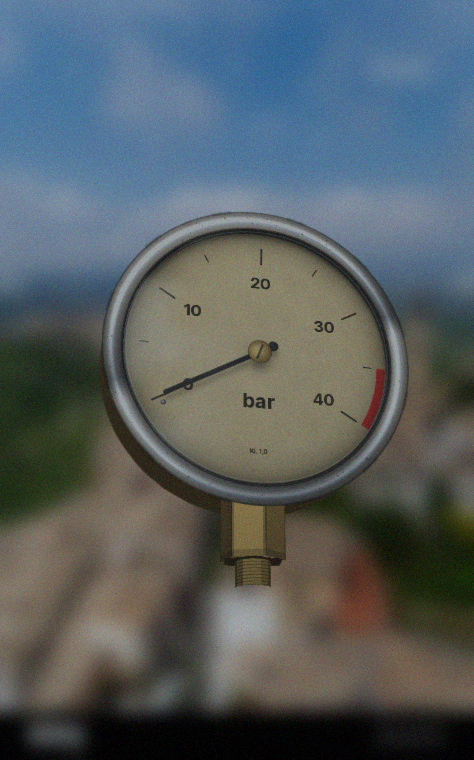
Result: 0
